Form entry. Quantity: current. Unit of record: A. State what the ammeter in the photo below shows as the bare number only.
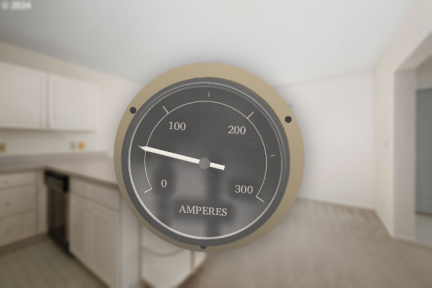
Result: 50
